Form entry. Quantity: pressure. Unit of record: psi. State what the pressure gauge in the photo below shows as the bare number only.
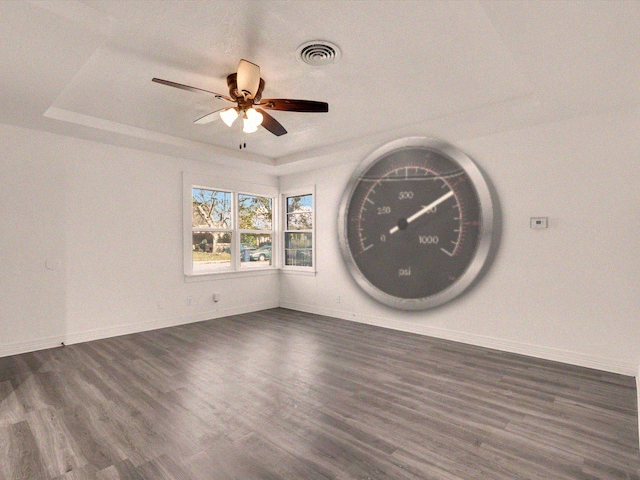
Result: 750
